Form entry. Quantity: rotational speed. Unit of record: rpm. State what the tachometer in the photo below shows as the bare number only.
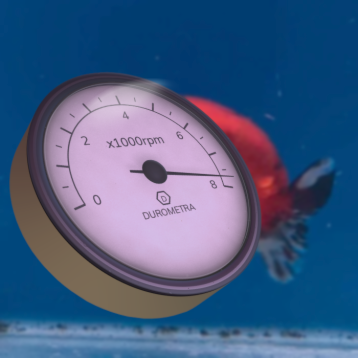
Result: 7750
